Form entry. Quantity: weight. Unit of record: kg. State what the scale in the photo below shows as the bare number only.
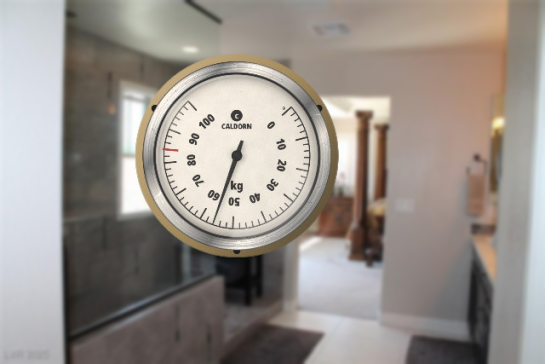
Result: 56
